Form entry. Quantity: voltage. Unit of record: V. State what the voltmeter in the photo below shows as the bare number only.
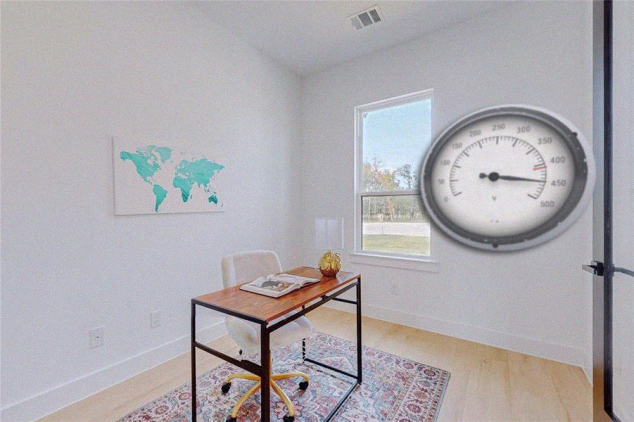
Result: 450
